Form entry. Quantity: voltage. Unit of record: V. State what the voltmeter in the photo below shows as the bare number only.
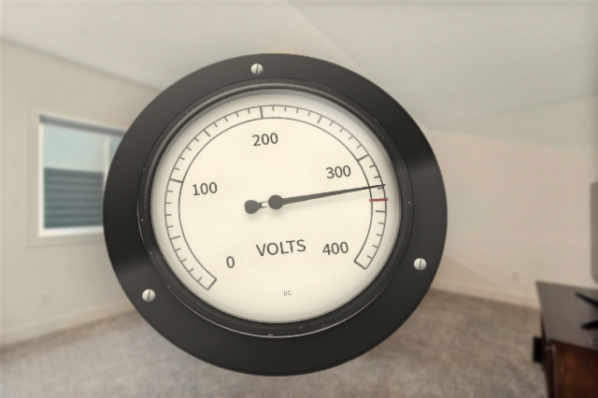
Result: 330
